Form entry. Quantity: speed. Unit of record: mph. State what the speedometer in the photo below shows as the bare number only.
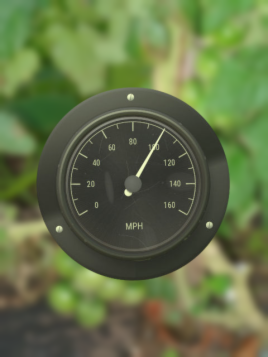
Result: 100
